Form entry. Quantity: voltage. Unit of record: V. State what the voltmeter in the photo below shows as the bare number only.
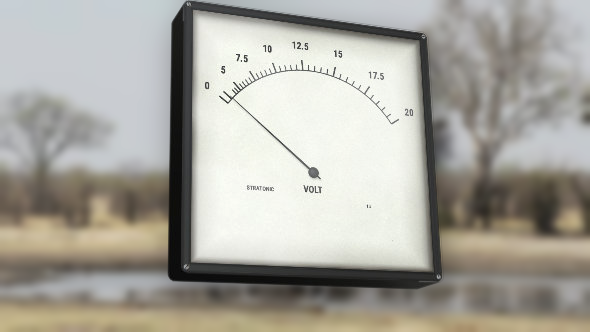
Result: 2.5
